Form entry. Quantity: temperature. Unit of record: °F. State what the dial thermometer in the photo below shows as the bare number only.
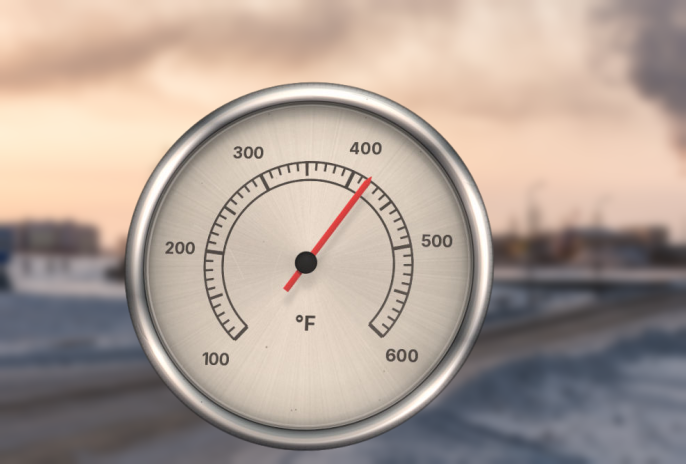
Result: 420
